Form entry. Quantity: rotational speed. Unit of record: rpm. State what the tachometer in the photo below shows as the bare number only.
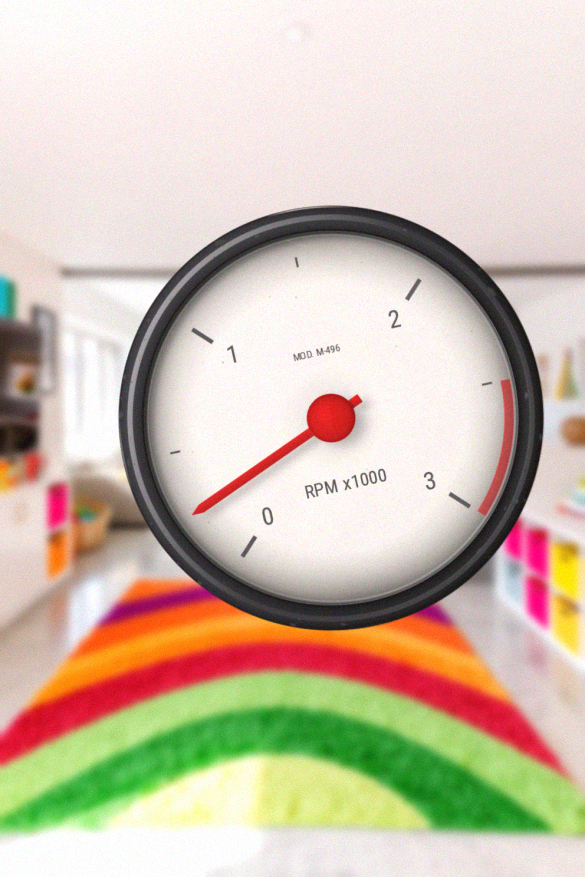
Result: 250
